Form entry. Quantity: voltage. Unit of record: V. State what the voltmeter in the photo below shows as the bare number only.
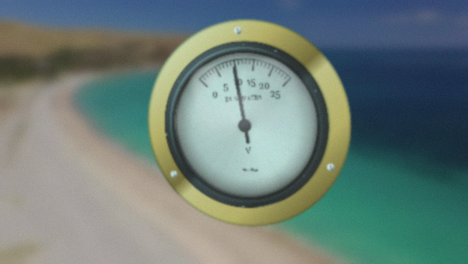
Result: 10
